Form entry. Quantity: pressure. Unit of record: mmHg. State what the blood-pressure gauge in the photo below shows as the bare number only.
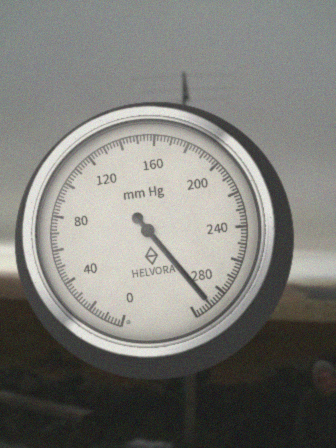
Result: 290
